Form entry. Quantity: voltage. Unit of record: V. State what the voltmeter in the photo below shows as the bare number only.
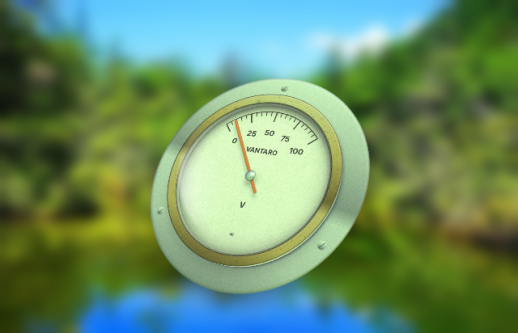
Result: 10
